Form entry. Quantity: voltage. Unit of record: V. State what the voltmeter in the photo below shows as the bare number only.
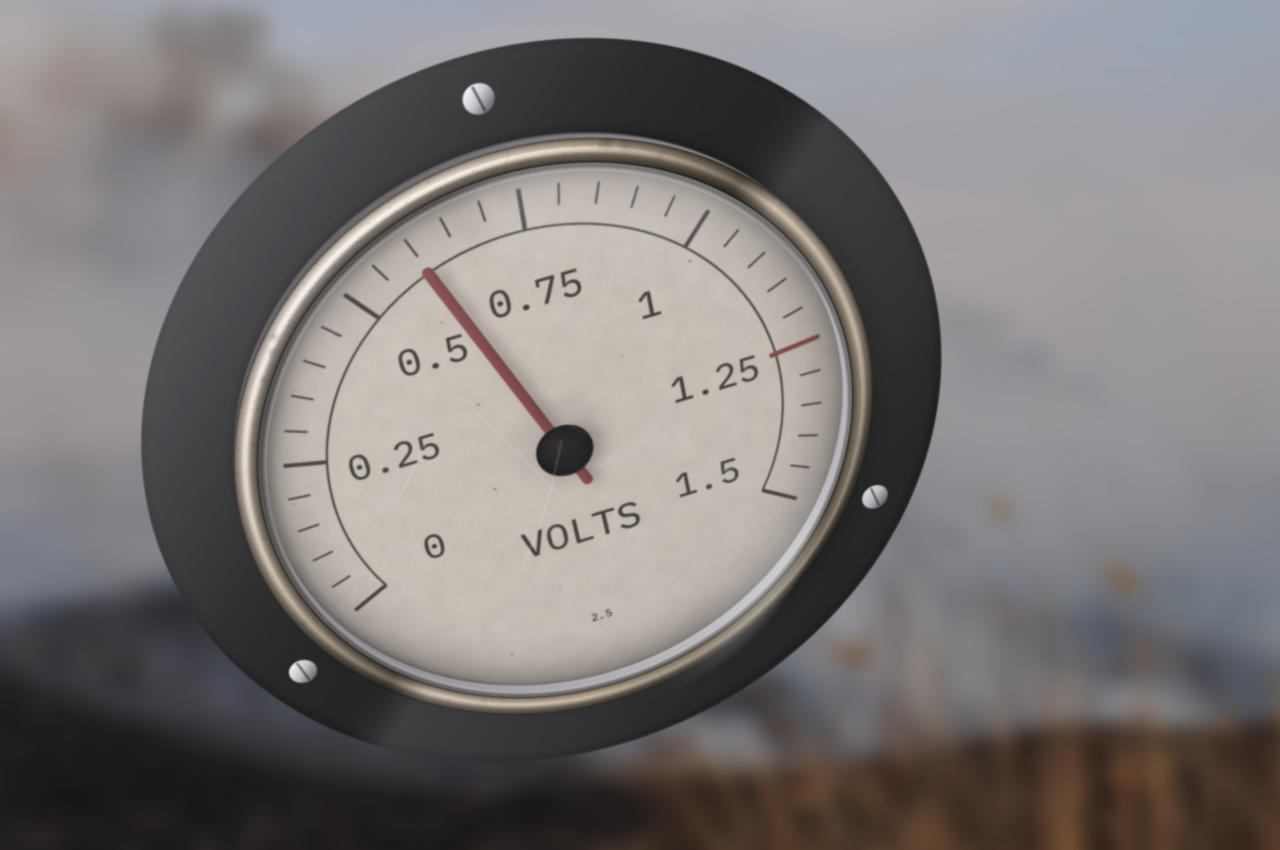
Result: 0.6
